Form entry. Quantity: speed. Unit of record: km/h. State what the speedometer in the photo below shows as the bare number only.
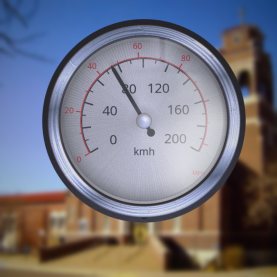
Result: 75
